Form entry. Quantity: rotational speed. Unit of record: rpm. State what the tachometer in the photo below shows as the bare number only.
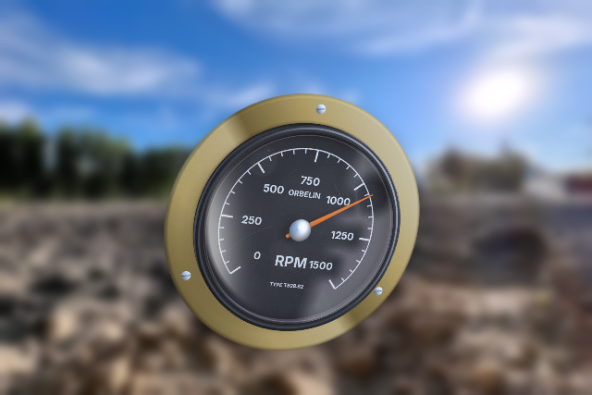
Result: 1050
